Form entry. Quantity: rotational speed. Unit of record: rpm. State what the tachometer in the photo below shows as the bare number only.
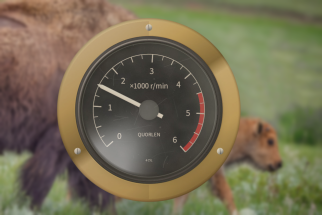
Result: 1500
